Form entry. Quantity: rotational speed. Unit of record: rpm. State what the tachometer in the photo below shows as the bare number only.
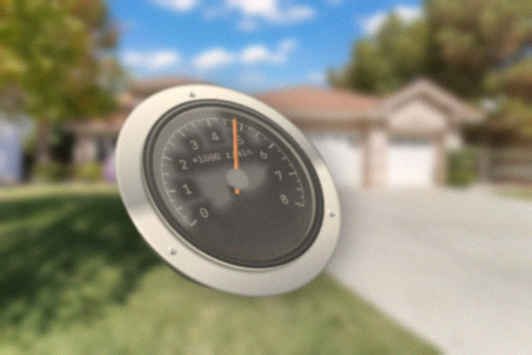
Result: 4750
